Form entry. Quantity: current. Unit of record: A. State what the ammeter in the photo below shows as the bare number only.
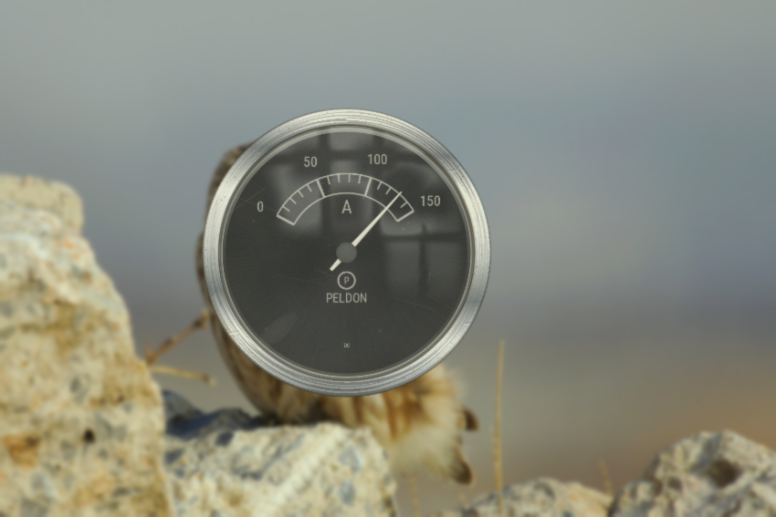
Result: 130
